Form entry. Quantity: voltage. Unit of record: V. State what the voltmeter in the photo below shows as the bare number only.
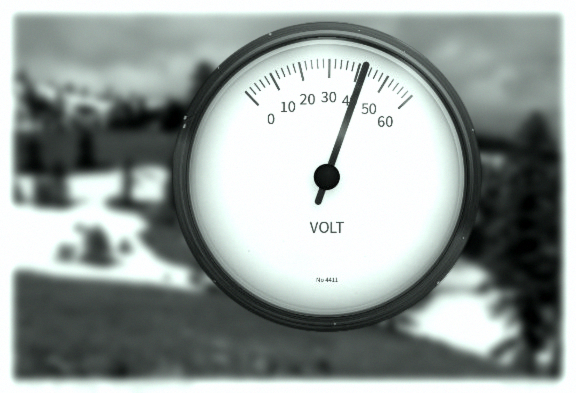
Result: 42
